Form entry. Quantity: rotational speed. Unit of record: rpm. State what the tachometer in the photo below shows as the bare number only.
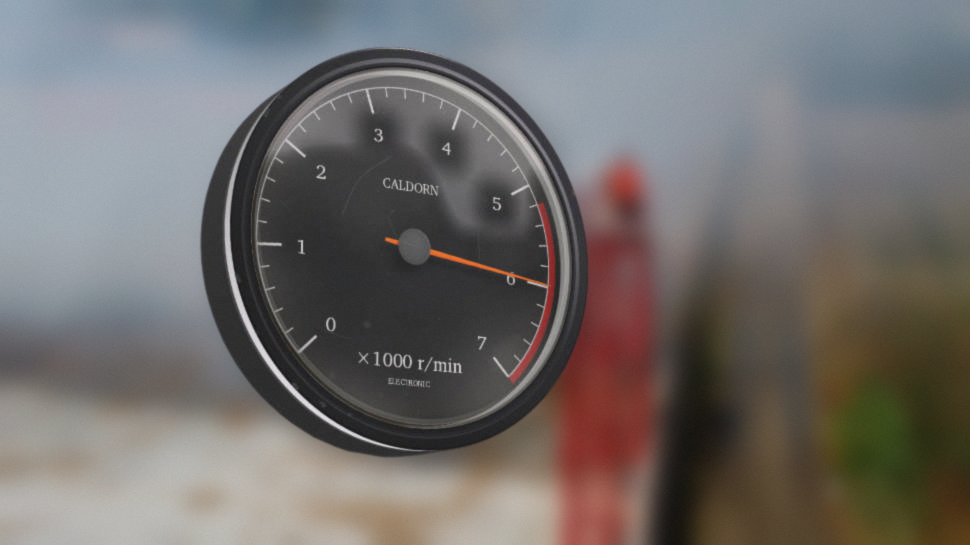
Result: 6000
